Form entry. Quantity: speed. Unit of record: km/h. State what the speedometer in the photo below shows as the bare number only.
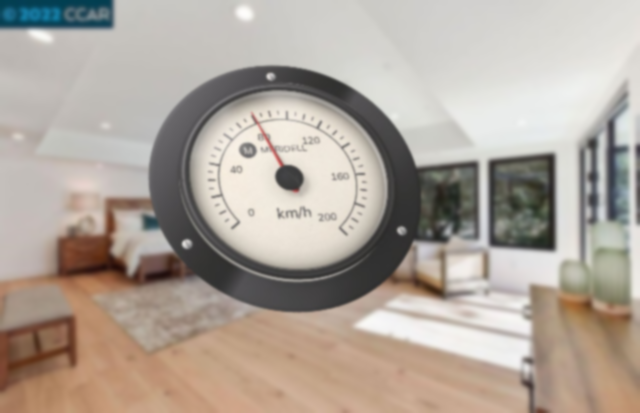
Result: 80
